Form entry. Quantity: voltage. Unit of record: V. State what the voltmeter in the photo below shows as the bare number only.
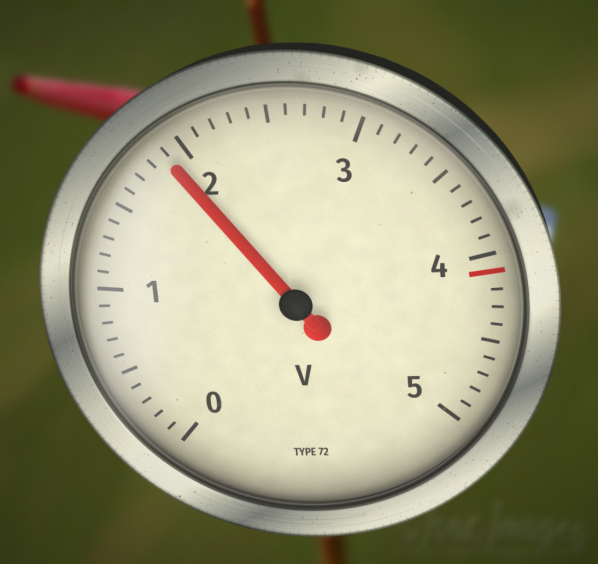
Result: 1.9
